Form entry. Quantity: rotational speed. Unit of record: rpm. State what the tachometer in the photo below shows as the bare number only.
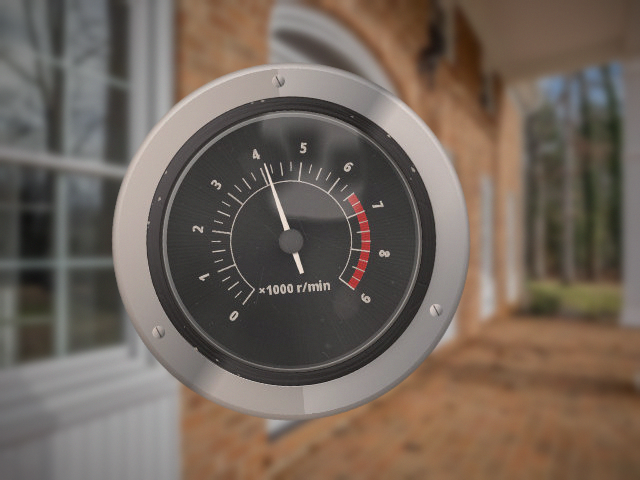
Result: 4125
